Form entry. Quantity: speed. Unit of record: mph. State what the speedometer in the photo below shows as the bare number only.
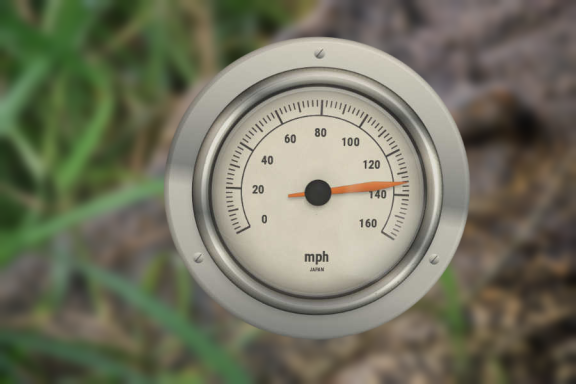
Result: 134
